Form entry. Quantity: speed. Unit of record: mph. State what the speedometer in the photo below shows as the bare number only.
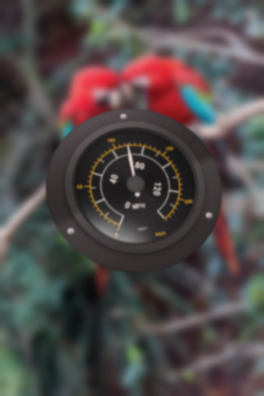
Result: 70
